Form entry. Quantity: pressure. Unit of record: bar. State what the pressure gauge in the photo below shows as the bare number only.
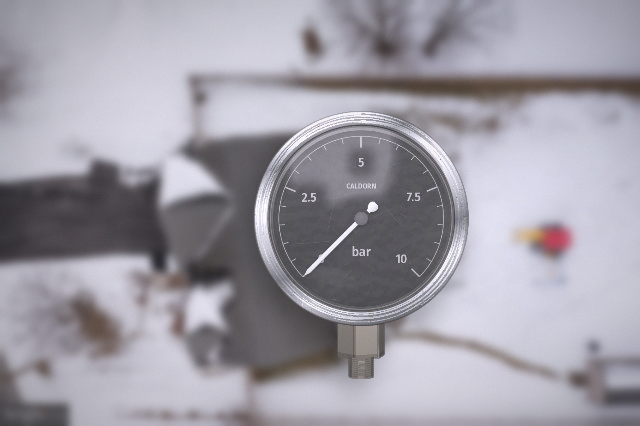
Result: 0
